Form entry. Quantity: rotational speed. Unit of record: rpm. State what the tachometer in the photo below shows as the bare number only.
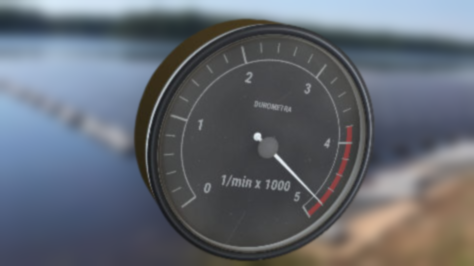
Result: 4800
